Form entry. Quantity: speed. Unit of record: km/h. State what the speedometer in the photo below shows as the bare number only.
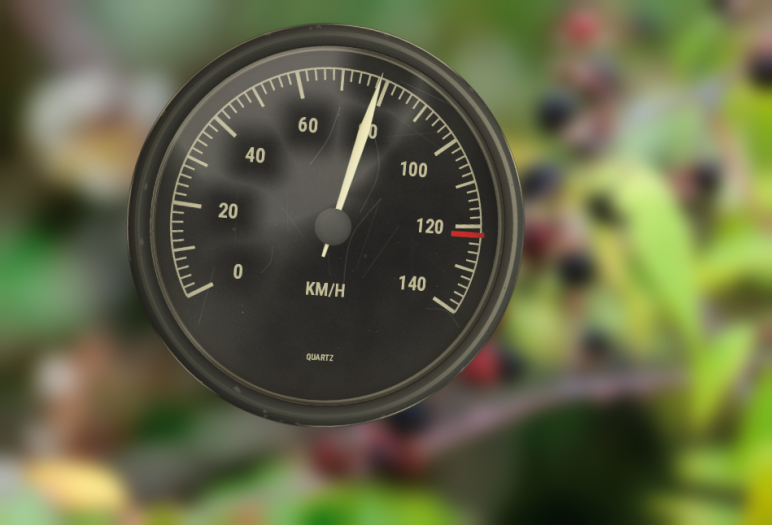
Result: 78
